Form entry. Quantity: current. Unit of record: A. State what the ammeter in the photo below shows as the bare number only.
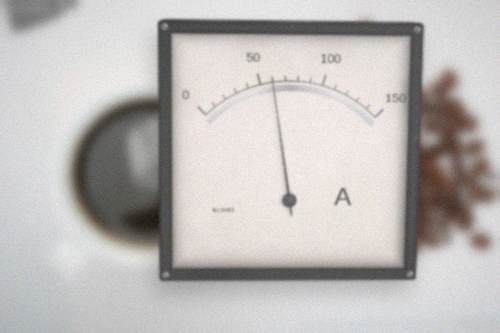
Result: 60
